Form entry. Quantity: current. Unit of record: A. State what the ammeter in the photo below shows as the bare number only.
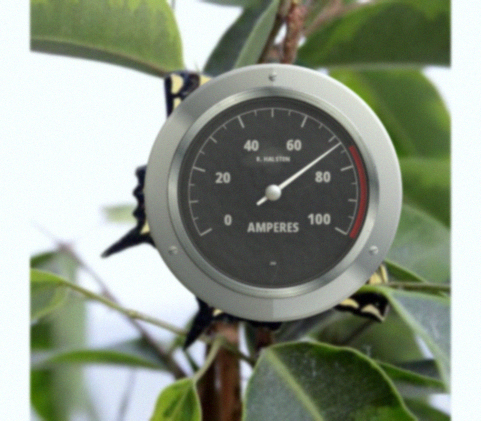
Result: 72.5
